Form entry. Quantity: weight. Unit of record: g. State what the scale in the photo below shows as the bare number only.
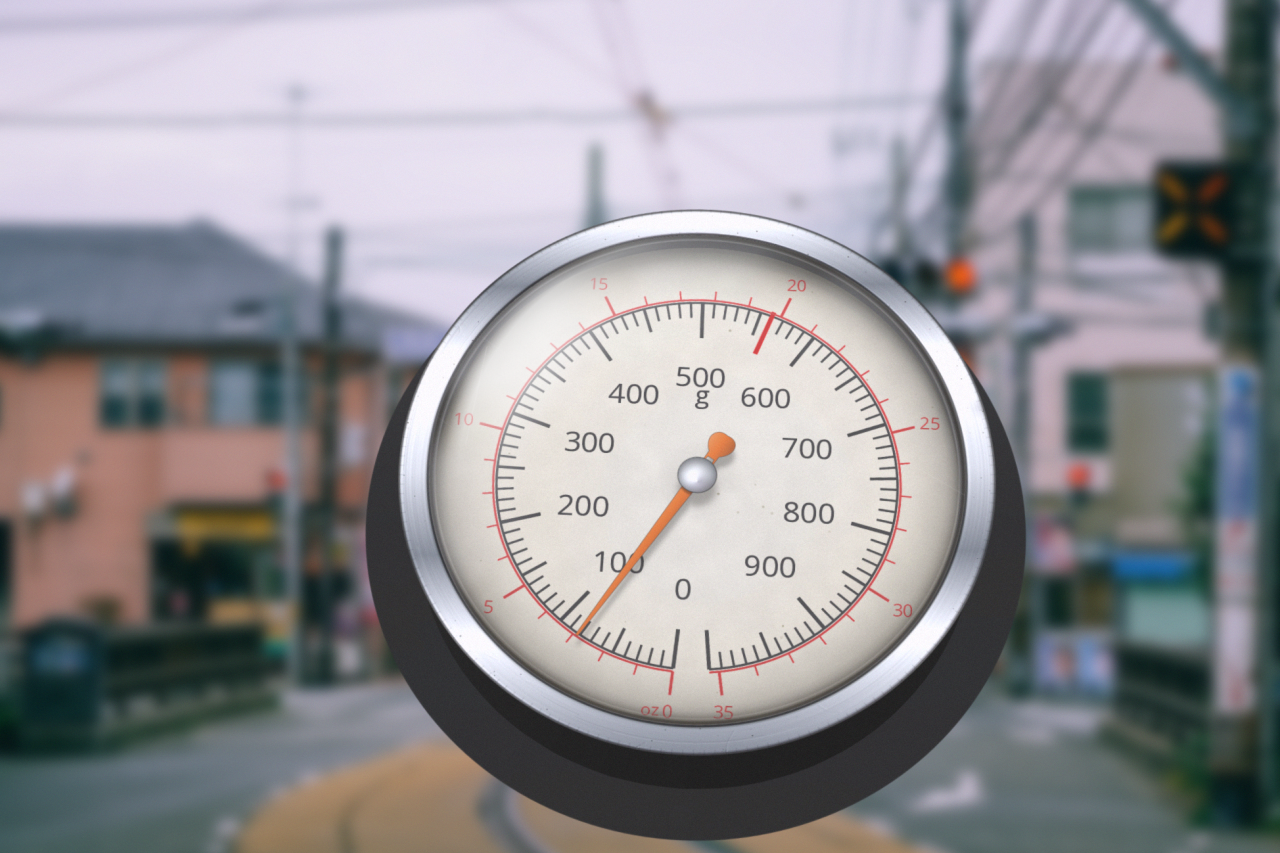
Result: 80
